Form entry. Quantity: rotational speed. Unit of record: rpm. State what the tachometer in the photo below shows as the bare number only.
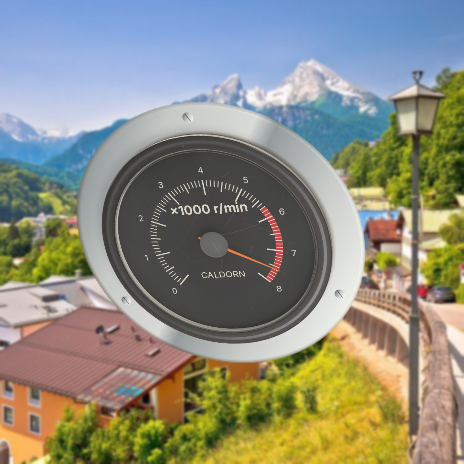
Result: 7500
